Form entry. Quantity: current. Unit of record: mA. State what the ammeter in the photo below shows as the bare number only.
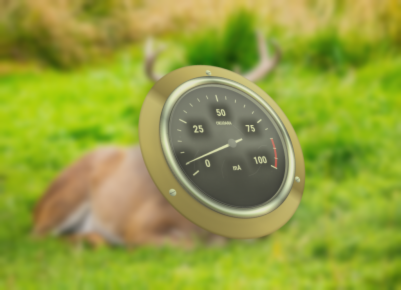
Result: 5
